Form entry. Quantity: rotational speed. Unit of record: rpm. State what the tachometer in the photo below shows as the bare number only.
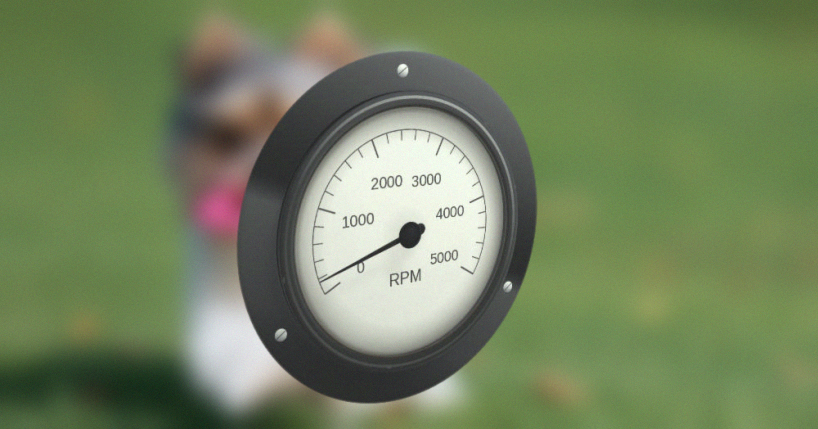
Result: 200
